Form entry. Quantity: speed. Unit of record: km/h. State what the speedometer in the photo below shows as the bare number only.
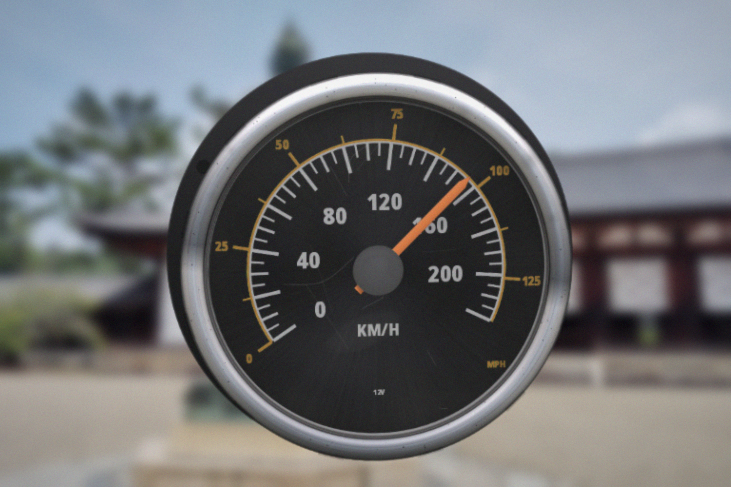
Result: 155
